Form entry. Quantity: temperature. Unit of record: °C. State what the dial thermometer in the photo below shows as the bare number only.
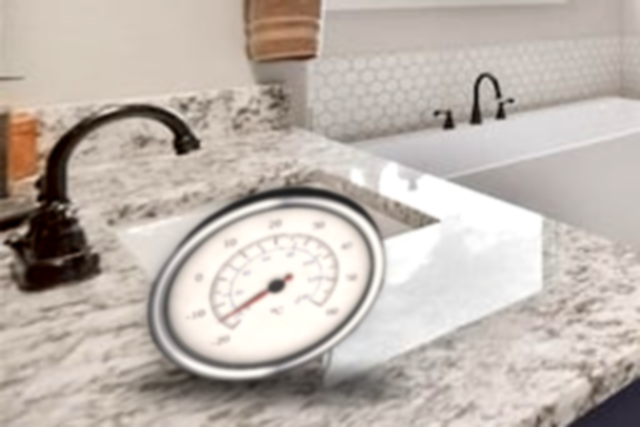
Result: -15
